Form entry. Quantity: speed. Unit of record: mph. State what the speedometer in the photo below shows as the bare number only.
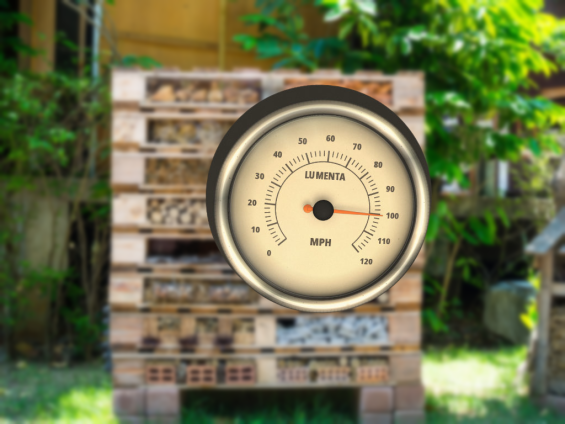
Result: 100
